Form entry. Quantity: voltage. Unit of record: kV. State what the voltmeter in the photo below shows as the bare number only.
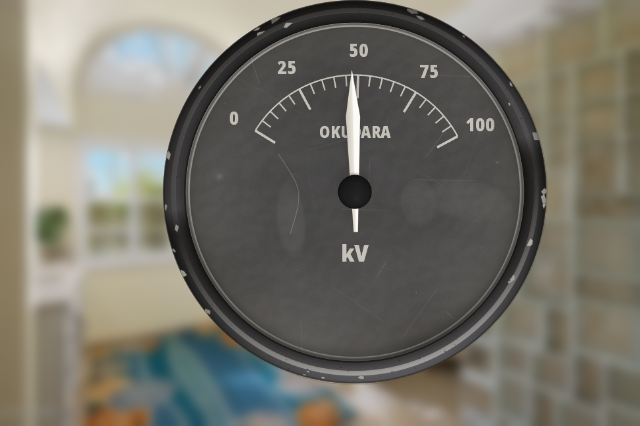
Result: 47.5
